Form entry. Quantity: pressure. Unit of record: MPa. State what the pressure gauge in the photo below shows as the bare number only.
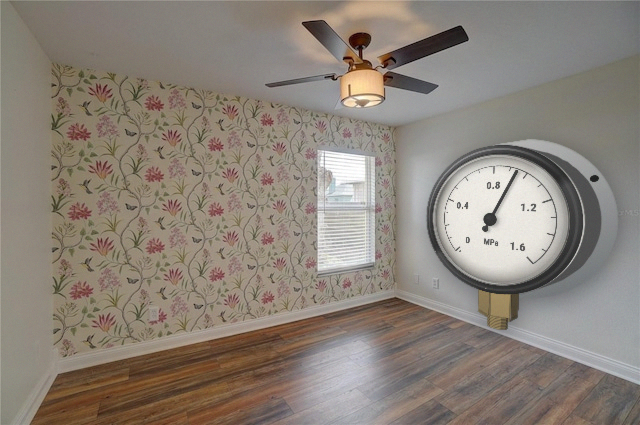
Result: 0.95
